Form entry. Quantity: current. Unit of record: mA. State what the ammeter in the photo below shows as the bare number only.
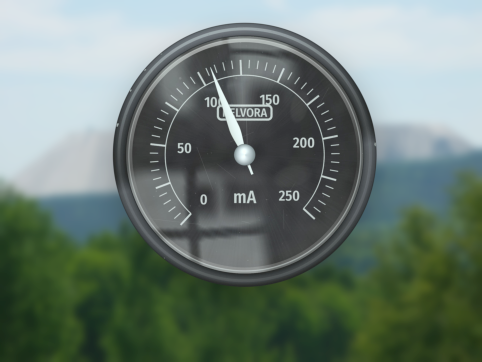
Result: 107.5
